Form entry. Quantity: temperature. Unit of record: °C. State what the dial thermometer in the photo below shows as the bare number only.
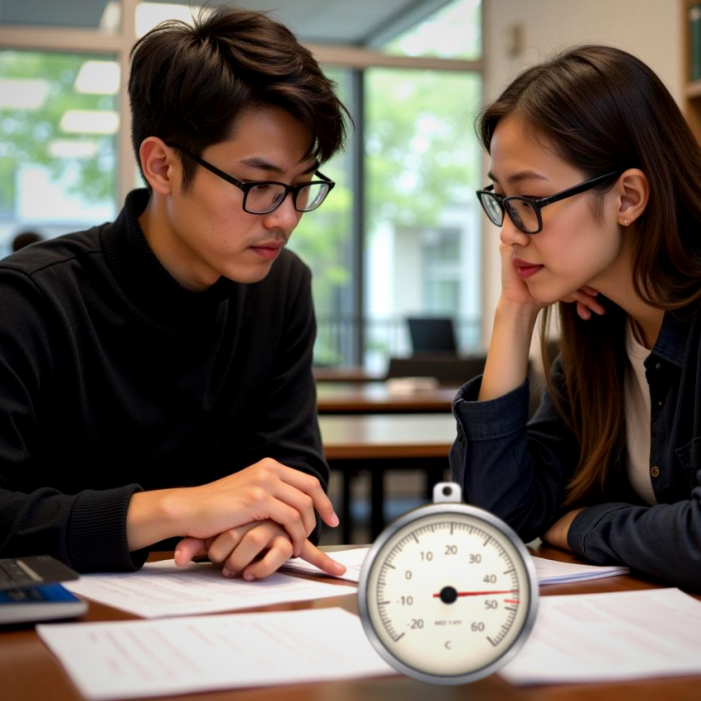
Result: 45
